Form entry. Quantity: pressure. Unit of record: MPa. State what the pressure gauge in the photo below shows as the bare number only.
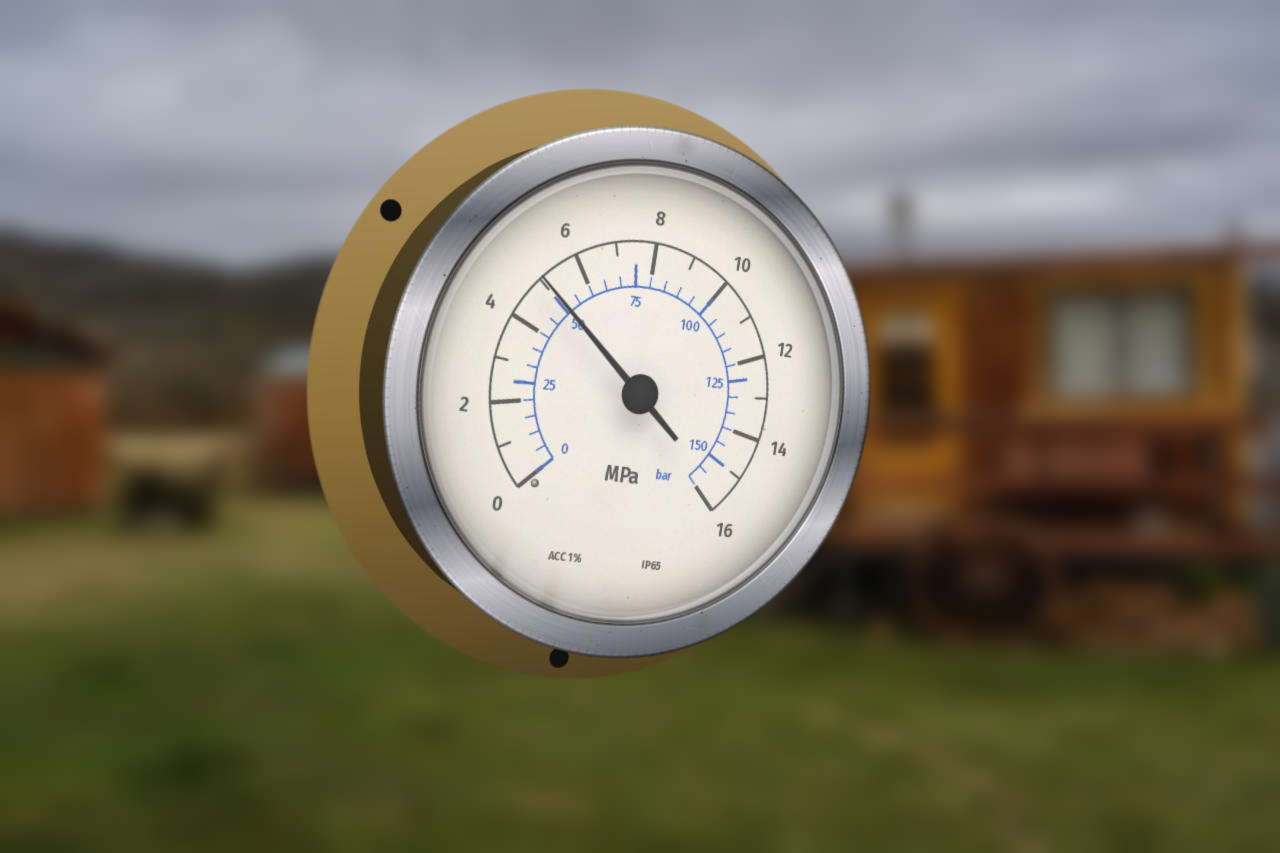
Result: 5
